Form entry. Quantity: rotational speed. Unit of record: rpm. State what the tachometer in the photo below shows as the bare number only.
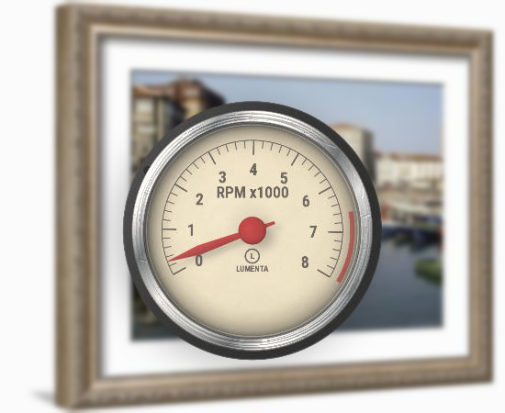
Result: 300
